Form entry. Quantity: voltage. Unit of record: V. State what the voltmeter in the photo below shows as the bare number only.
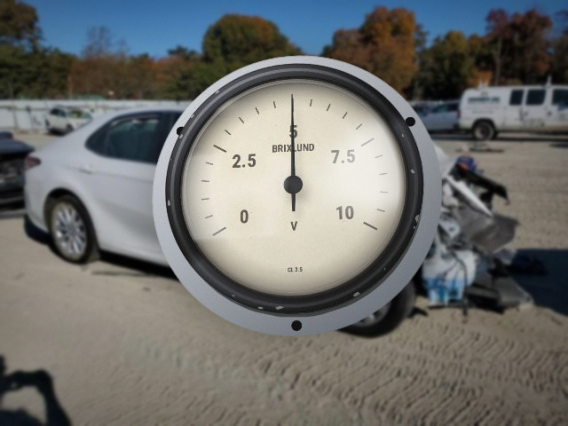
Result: 5
